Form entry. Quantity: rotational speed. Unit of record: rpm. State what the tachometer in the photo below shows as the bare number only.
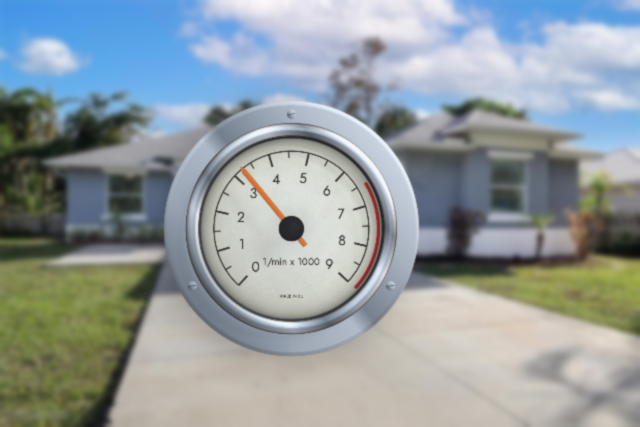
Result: 3250
